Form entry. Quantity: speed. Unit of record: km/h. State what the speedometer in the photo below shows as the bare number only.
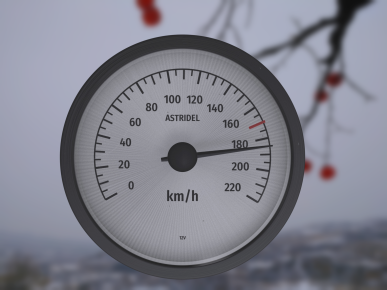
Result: 185
